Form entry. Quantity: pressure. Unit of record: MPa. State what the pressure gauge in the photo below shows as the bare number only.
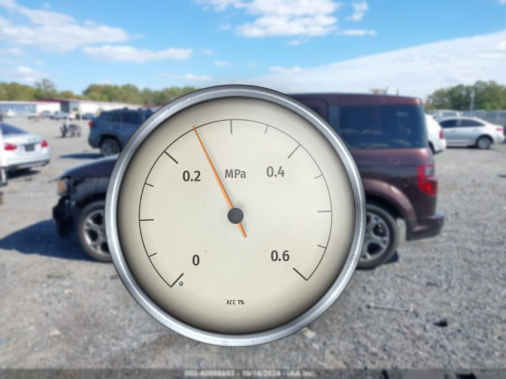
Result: 0.25
